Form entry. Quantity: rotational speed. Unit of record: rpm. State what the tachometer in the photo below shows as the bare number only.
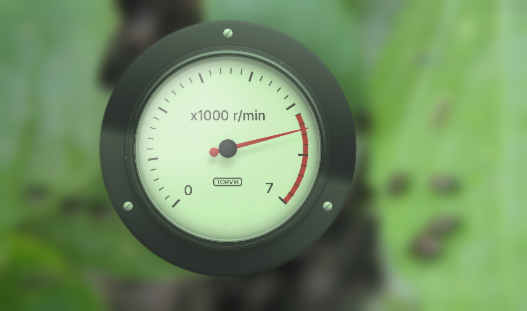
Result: 5500
